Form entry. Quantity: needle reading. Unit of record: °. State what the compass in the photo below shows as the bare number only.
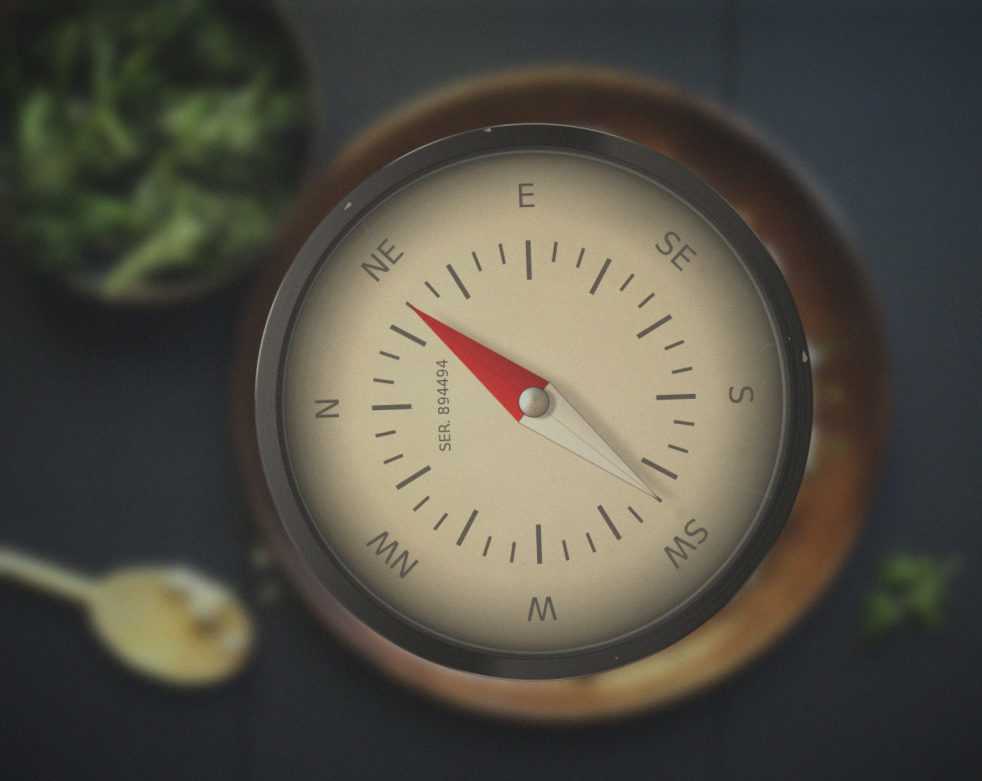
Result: 40
